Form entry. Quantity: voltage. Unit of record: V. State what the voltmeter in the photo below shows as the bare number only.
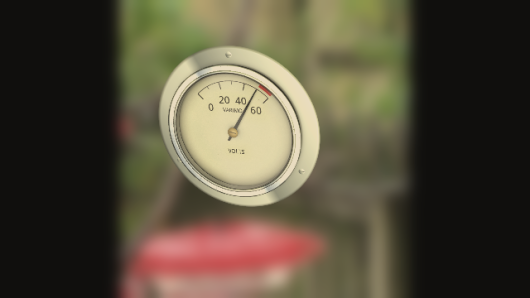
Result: 50
